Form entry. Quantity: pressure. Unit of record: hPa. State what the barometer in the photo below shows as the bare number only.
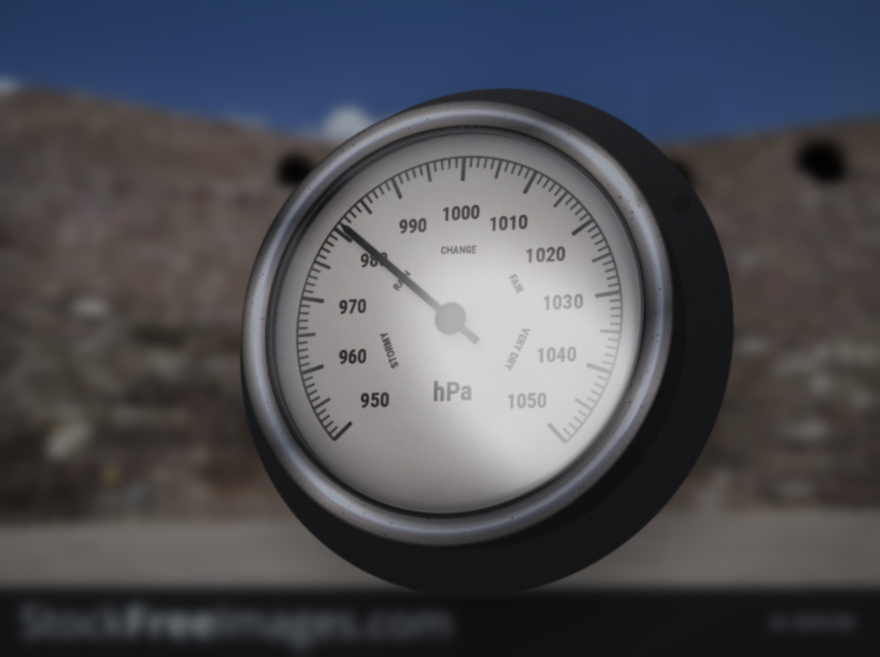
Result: 981
